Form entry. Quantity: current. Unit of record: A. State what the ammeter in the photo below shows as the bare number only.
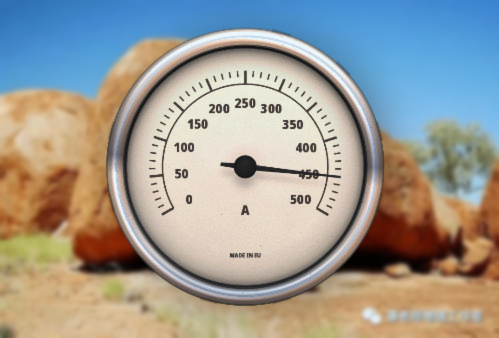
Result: 450
